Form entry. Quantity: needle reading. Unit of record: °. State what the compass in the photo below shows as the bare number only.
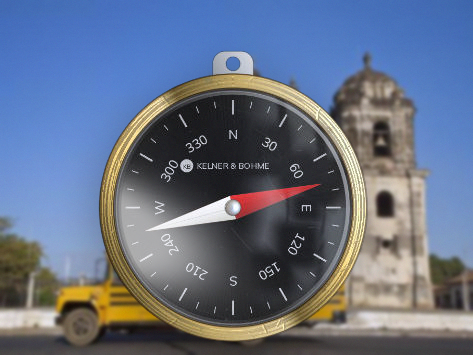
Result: 75
